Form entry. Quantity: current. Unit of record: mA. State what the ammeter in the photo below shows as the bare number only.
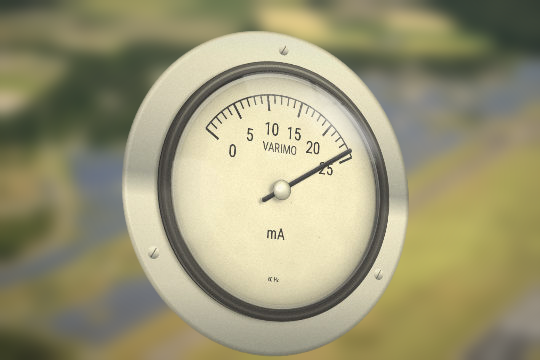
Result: 24
